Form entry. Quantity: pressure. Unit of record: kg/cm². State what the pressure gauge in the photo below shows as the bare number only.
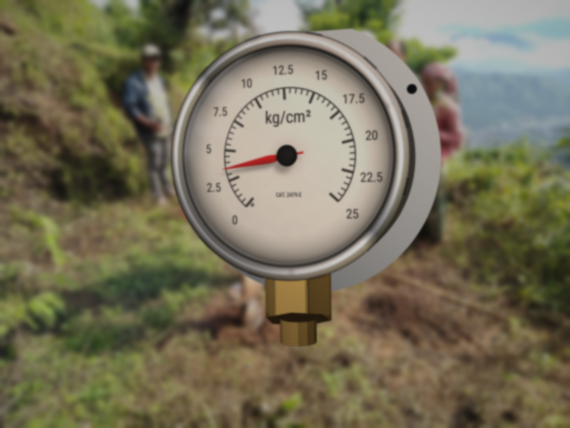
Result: 3.5
